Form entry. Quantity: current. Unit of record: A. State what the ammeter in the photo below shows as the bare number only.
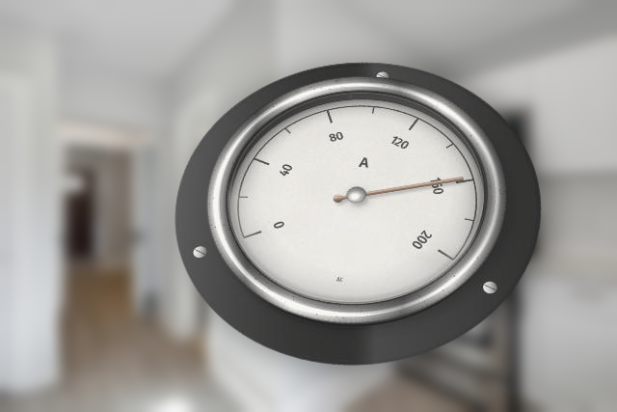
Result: 160
